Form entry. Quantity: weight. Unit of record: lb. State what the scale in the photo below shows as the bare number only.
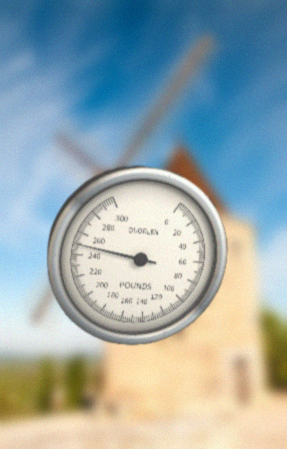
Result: 250
